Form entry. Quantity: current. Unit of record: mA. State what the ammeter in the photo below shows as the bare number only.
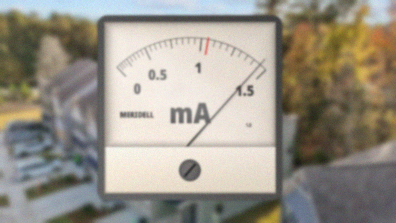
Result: 1.45
